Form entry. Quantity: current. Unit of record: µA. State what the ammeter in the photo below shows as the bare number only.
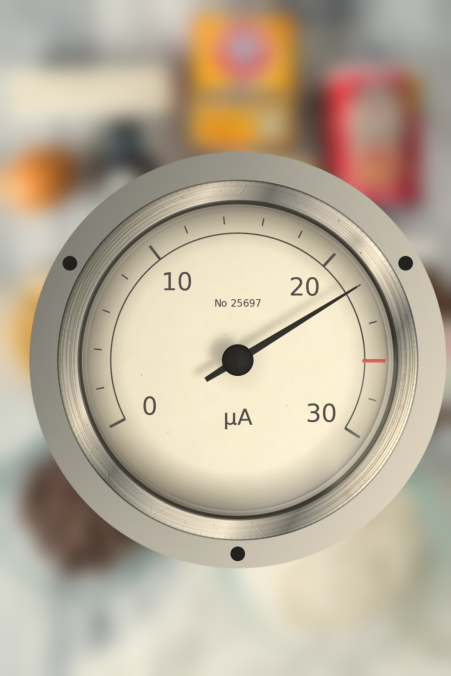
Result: 22
